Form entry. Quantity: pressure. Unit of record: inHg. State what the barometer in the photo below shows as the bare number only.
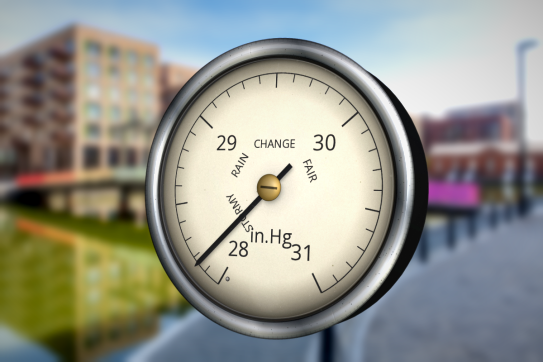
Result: 28.15
